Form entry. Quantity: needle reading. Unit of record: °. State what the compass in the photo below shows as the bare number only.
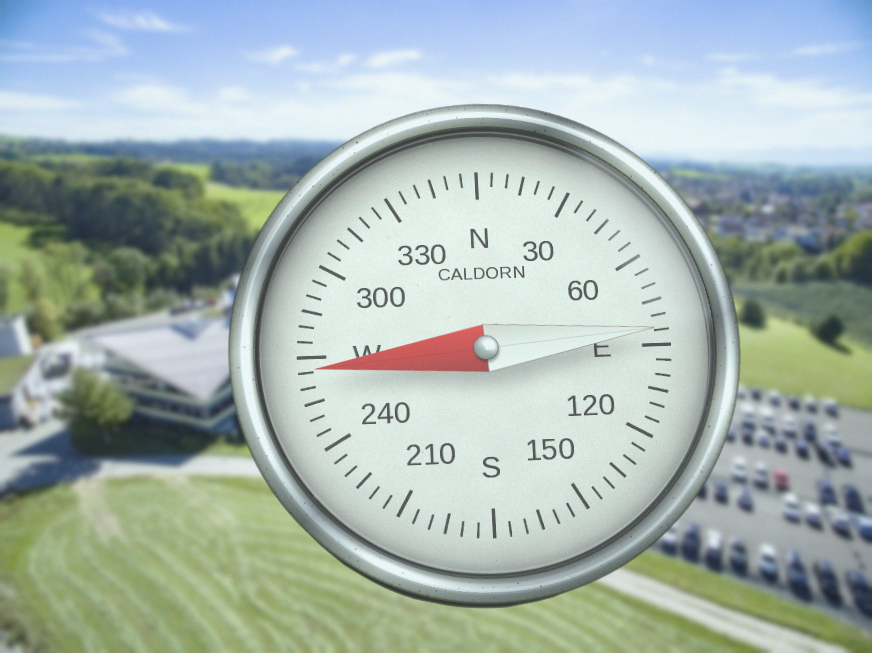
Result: 265
